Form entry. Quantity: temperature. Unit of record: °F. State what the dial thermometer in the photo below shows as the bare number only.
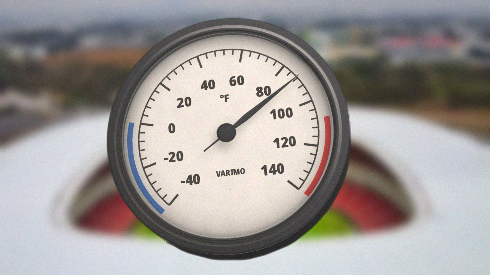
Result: 88
